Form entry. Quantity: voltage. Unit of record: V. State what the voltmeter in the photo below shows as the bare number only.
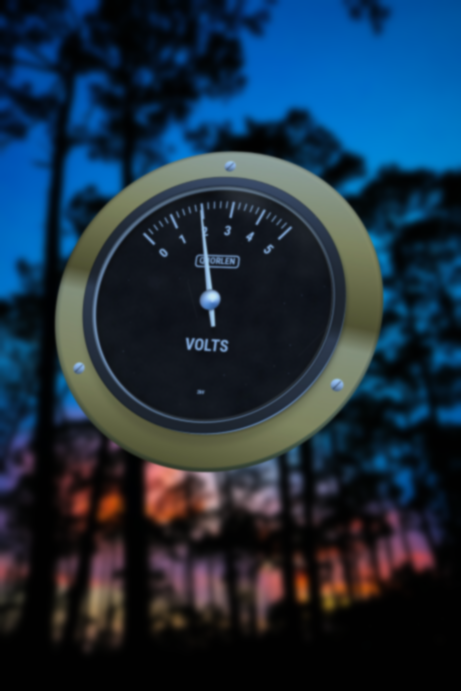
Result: 2
